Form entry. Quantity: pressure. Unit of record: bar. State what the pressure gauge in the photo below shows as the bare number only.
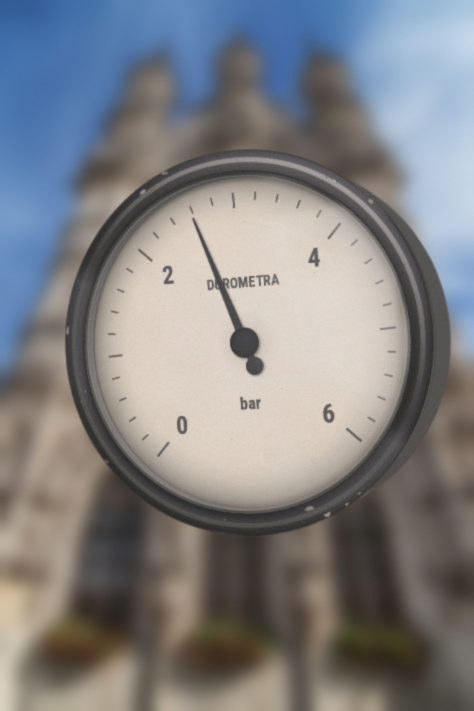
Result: 2.6
